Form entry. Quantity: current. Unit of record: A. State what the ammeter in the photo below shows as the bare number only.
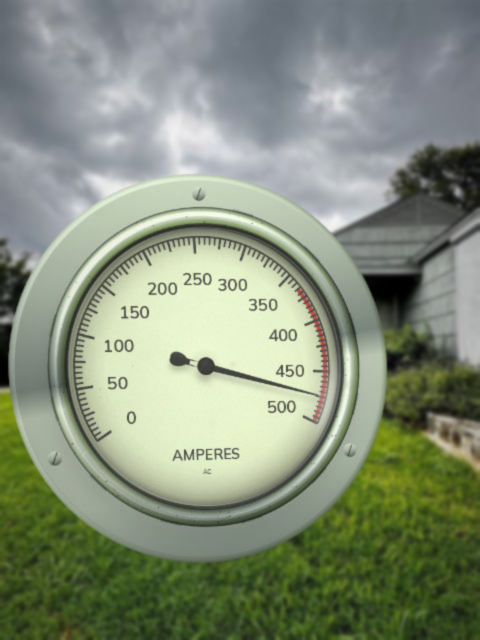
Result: 475
